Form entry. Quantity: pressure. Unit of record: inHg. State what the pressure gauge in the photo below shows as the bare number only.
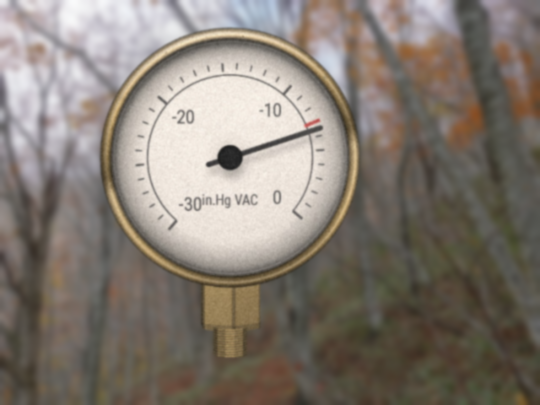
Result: -6.5
